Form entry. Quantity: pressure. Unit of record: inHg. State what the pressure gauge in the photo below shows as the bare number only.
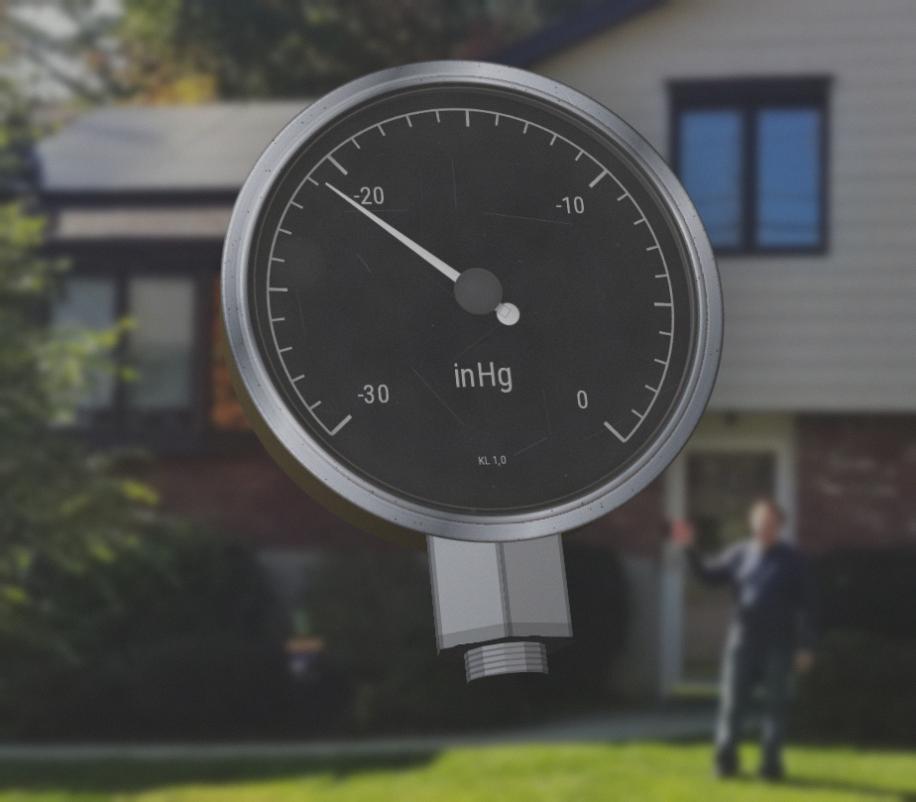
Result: -21
